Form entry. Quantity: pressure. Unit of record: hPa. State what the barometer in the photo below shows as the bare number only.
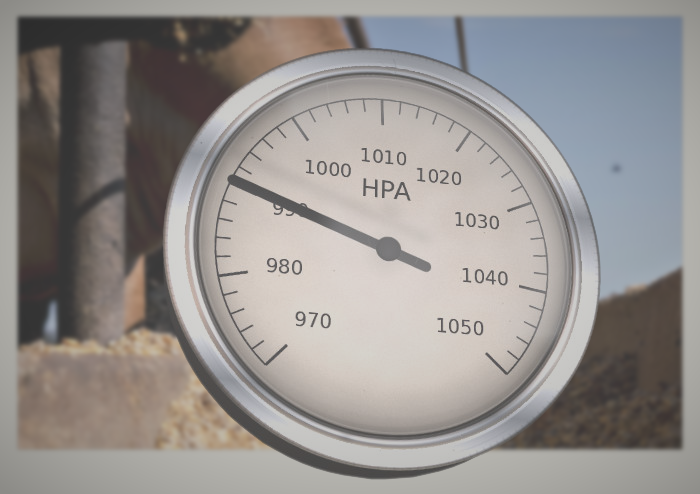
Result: 990
